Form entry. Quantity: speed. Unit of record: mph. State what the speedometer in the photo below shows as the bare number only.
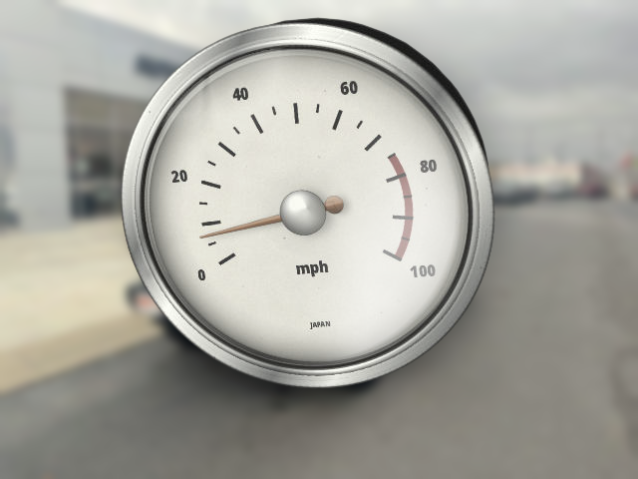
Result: 7.5
